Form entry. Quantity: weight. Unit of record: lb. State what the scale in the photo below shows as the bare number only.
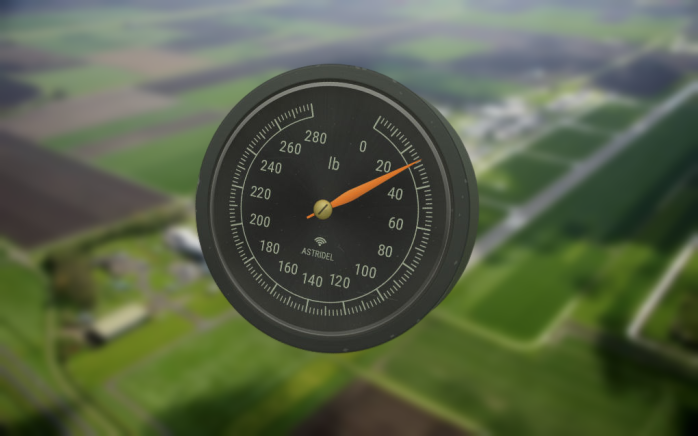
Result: 28
